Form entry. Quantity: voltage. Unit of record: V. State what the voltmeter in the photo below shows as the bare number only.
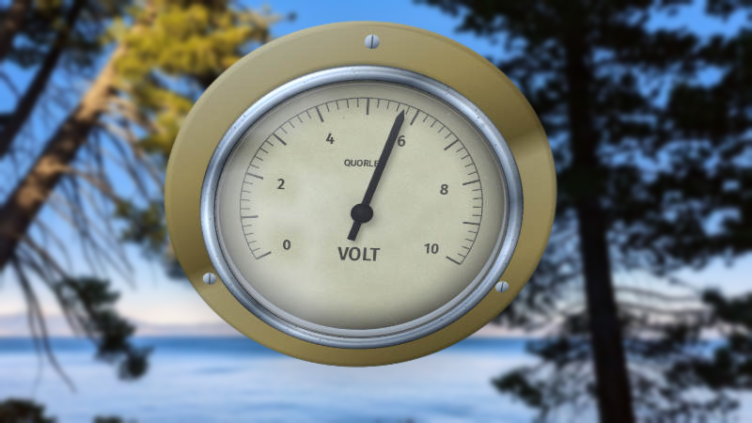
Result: 5.7
